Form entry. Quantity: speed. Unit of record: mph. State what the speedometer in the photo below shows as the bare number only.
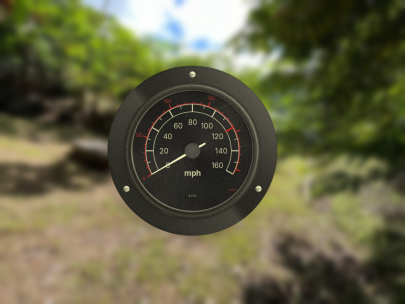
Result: 0
